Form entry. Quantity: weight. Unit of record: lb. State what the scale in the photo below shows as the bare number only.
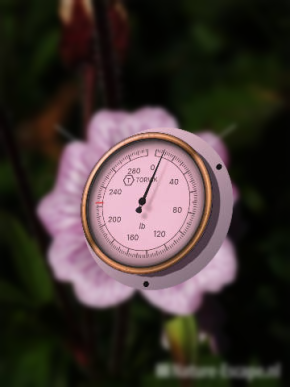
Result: 10
